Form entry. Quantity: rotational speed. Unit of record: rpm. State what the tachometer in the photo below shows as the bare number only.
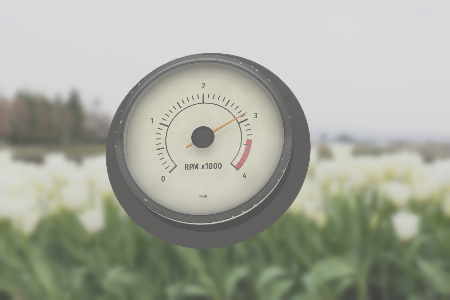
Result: 2900
